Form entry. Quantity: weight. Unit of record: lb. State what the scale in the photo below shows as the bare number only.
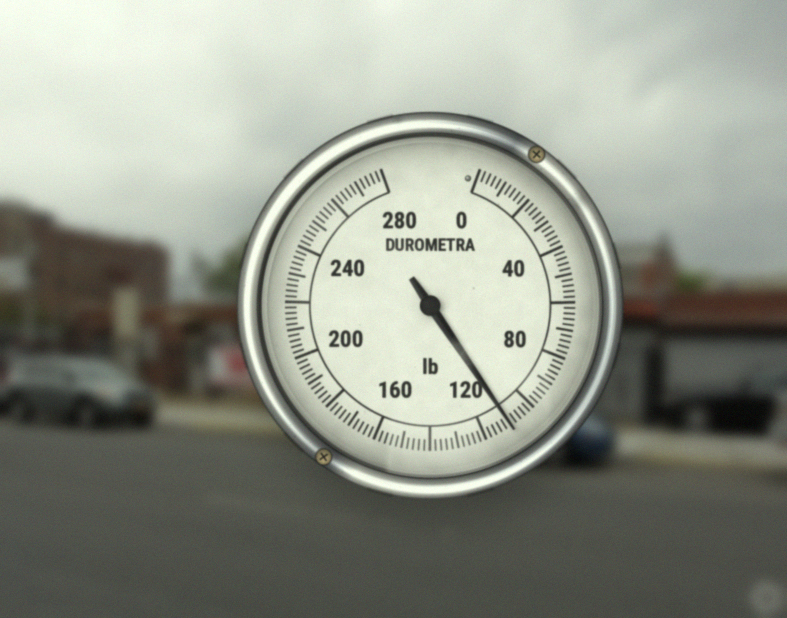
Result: 110
